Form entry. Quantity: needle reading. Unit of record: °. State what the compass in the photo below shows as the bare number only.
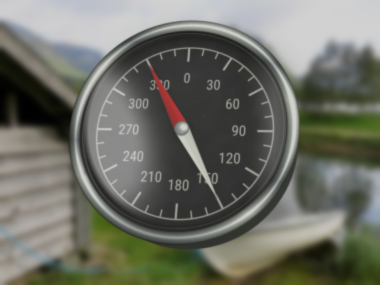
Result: 330
